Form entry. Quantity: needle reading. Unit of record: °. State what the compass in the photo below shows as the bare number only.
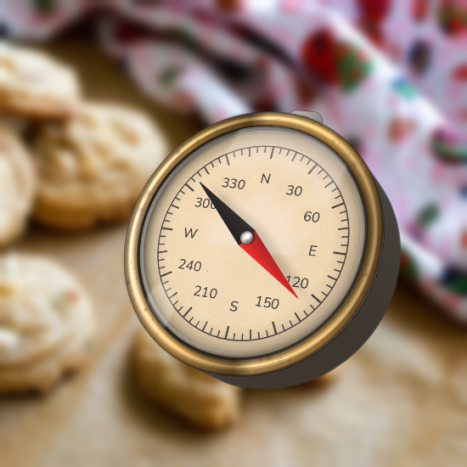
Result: 127.5
